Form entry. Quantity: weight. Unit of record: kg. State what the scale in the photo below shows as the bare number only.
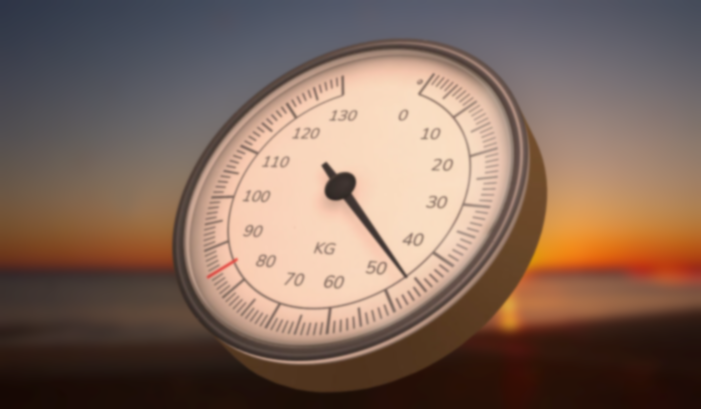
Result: 46
